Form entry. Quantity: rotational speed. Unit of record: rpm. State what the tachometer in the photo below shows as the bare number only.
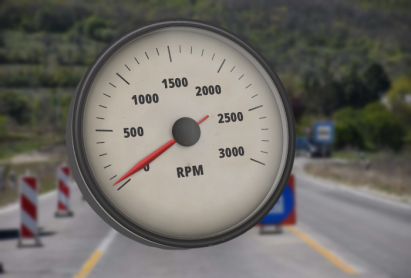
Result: 50
